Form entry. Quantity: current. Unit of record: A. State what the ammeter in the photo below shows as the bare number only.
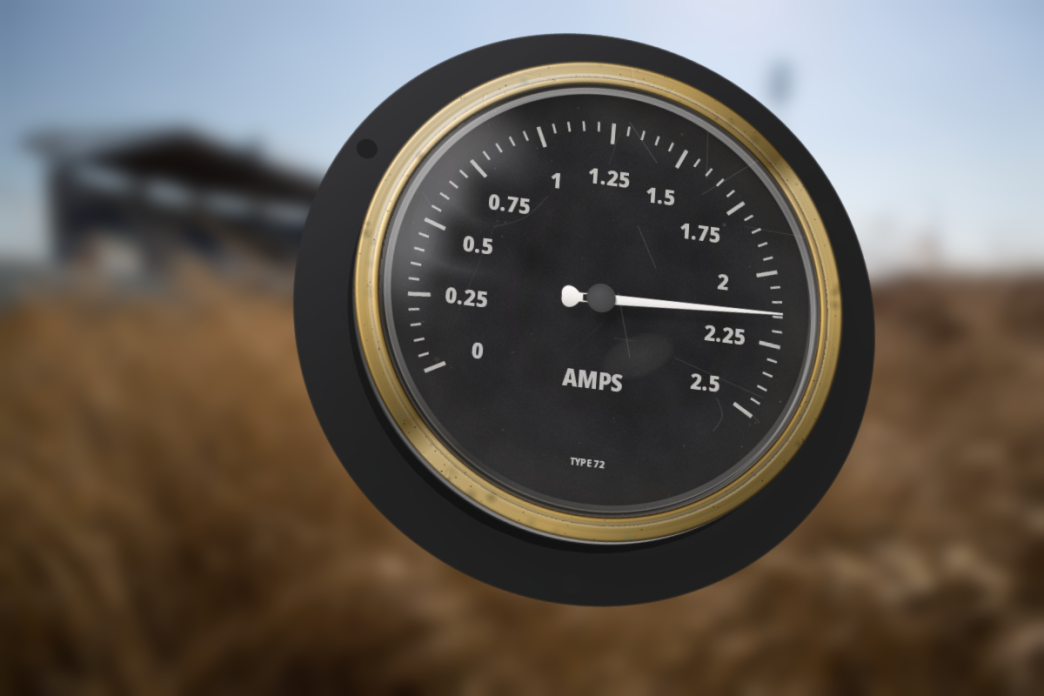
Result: 2.15
